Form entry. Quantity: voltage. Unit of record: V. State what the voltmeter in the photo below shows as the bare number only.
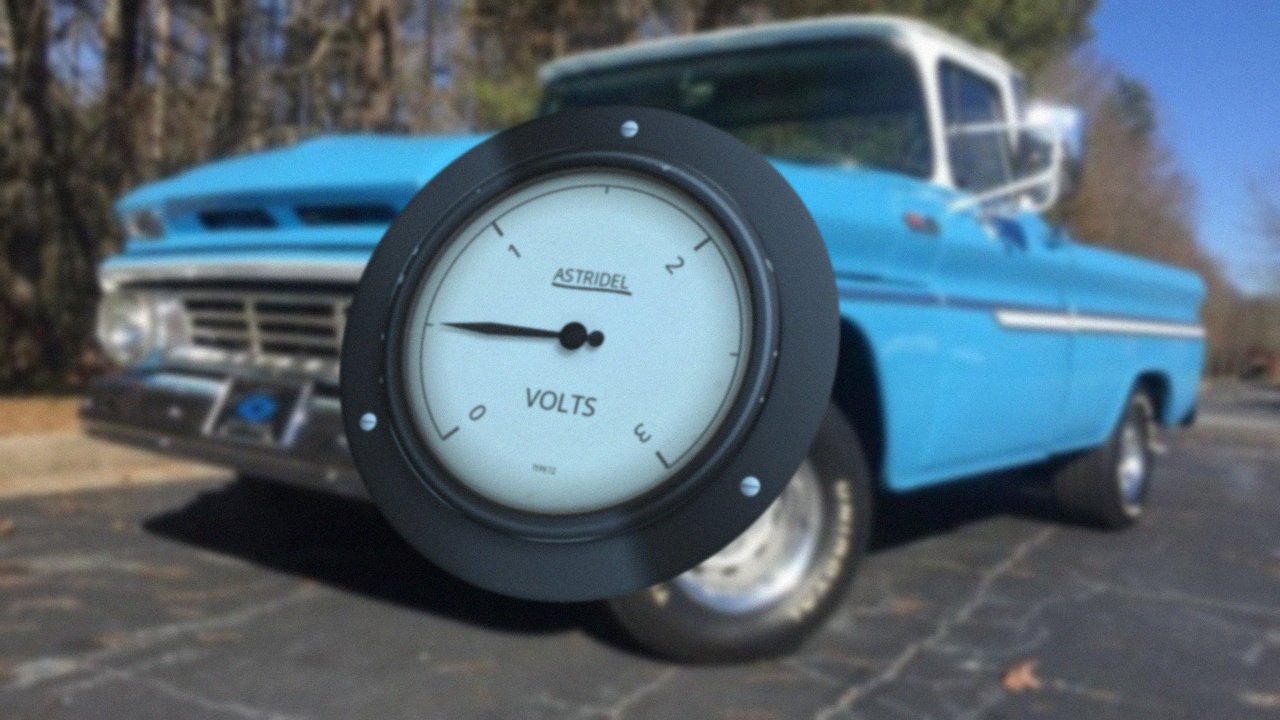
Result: 0.5
